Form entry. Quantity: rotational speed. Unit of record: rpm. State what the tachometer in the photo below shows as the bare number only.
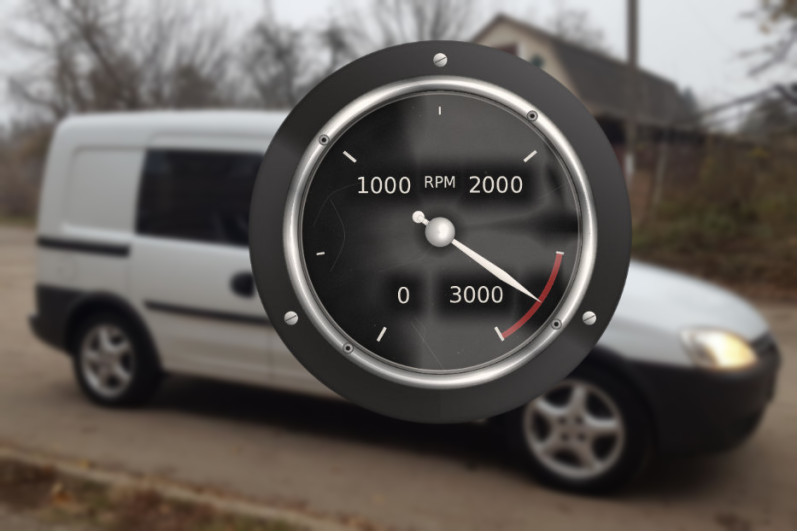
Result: 2750
